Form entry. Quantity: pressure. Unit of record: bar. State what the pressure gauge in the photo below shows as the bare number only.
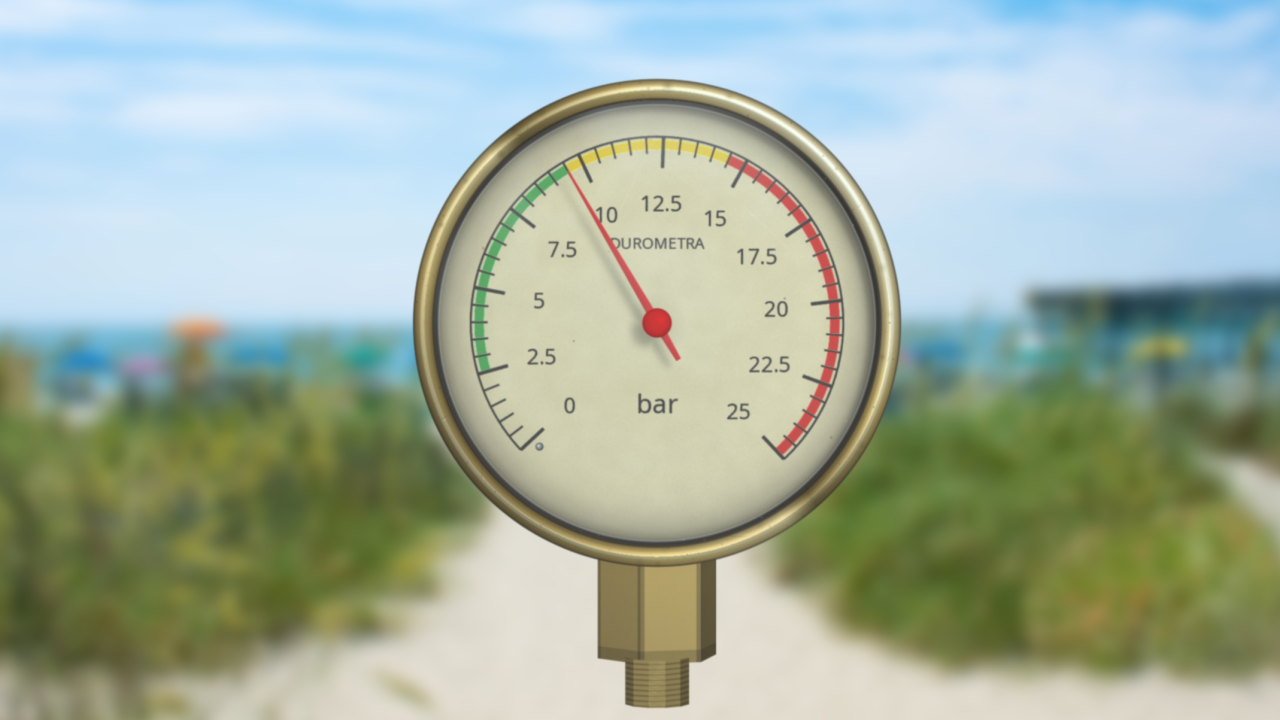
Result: 9.5
